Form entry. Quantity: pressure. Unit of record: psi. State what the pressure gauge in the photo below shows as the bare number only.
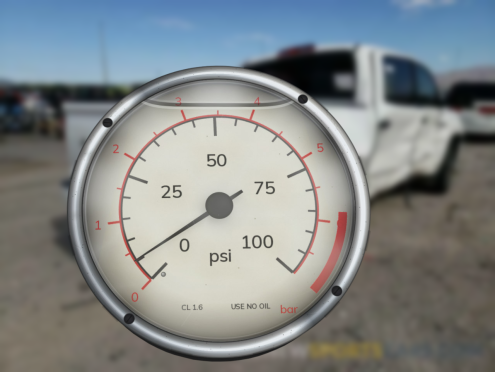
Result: 5
